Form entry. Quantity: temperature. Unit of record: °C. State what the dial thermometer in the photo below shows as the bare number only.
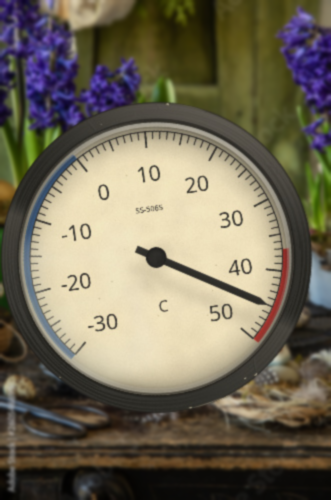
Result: 45
